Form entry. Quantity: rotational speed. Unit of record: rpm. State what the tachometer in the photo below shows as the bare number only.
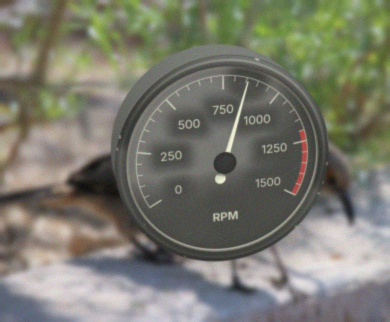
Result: 850
